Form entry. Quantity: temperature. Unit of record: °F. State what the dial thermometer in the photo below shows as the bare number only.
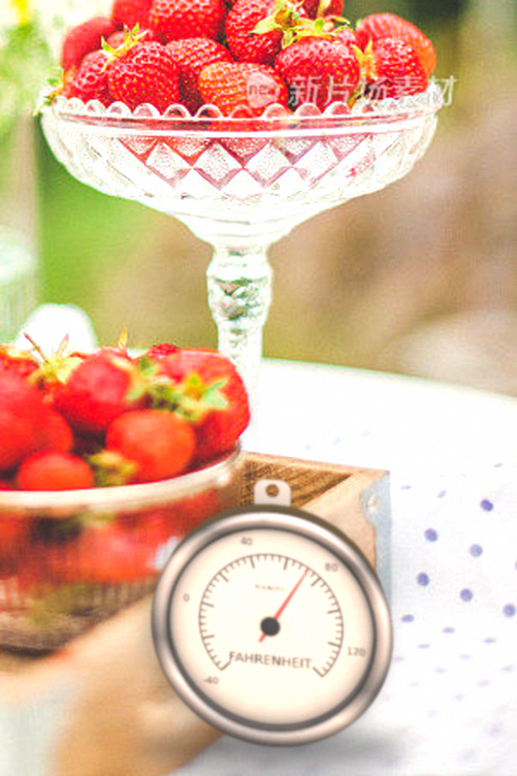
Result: 72
